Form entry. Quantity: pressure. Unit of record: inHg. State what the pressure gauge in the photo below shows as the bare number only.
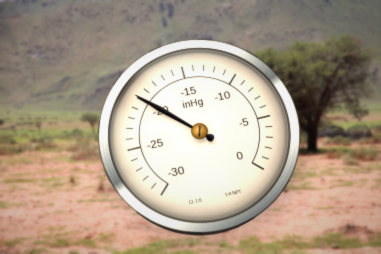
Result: -20
